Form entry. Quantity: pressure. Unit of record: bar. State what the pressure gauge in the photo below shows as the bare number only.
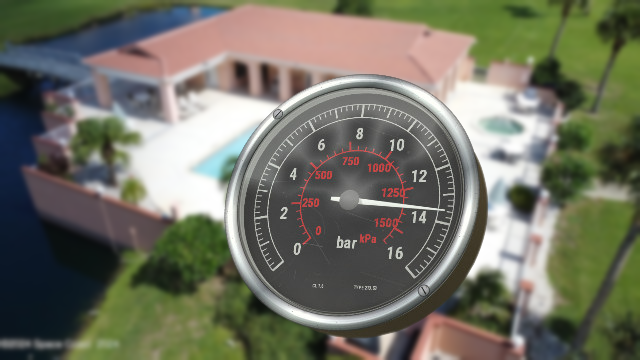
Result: 13.6
